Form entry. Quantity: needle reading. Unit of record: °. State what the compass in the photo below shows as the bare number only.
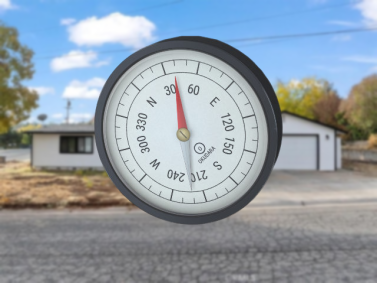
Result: 40
